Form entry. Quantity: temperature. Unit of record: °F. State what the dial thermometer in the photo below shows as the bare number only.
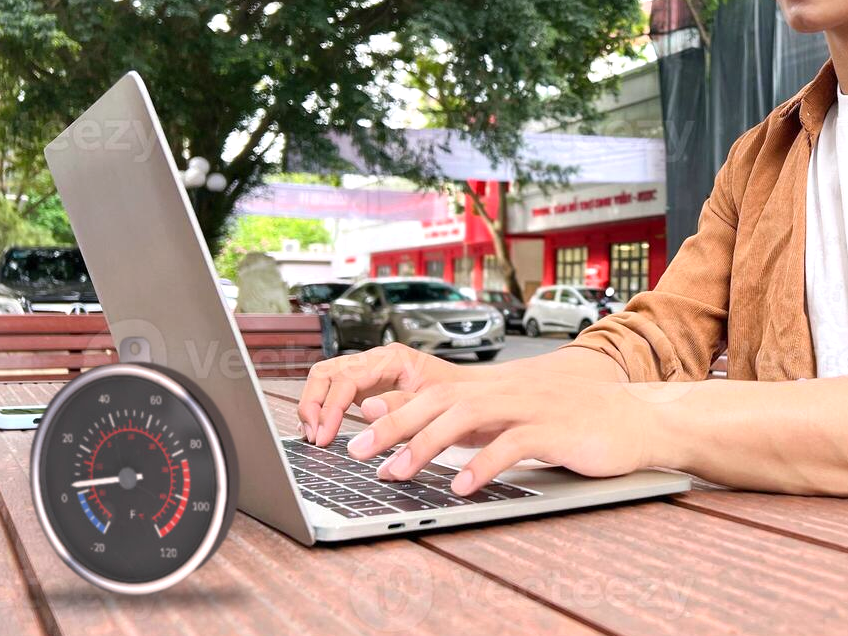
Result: 4
